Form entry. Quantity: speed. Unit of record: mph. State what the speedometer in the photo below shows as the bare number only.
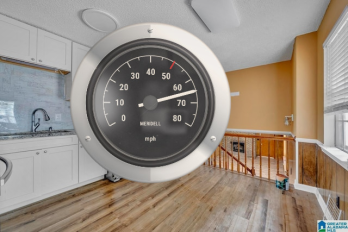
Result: 65
